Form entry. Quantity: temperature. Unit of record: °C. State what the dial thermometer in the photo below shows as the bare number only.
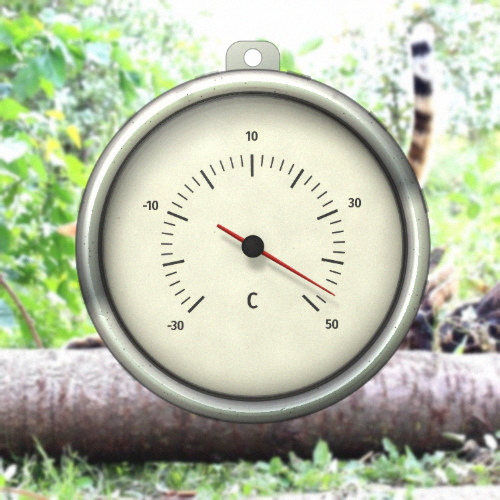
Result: 46
